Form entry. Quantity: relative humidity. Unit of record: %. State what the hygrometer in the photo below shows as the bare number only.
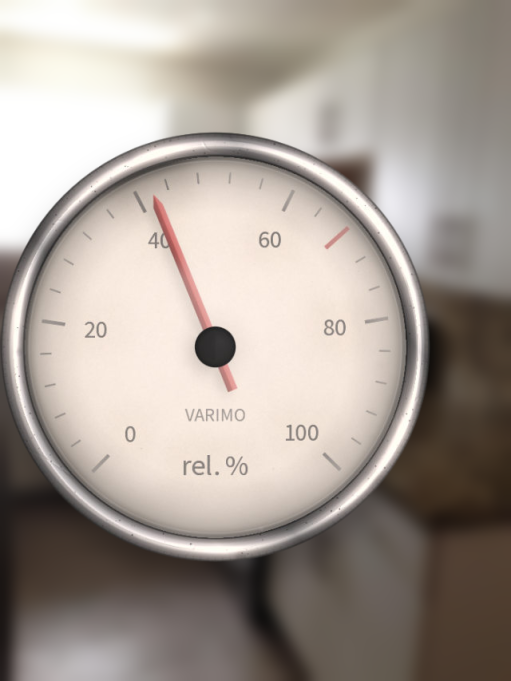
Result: 42
